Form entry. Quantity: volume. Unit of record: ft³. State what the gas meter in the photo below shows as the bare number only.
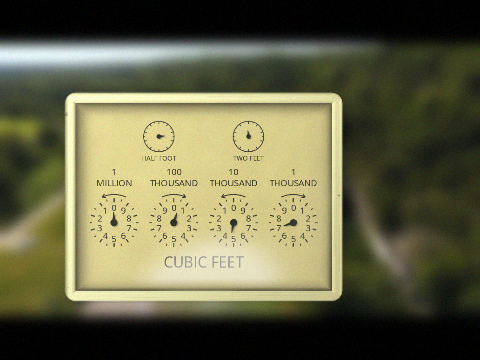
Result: 4700
